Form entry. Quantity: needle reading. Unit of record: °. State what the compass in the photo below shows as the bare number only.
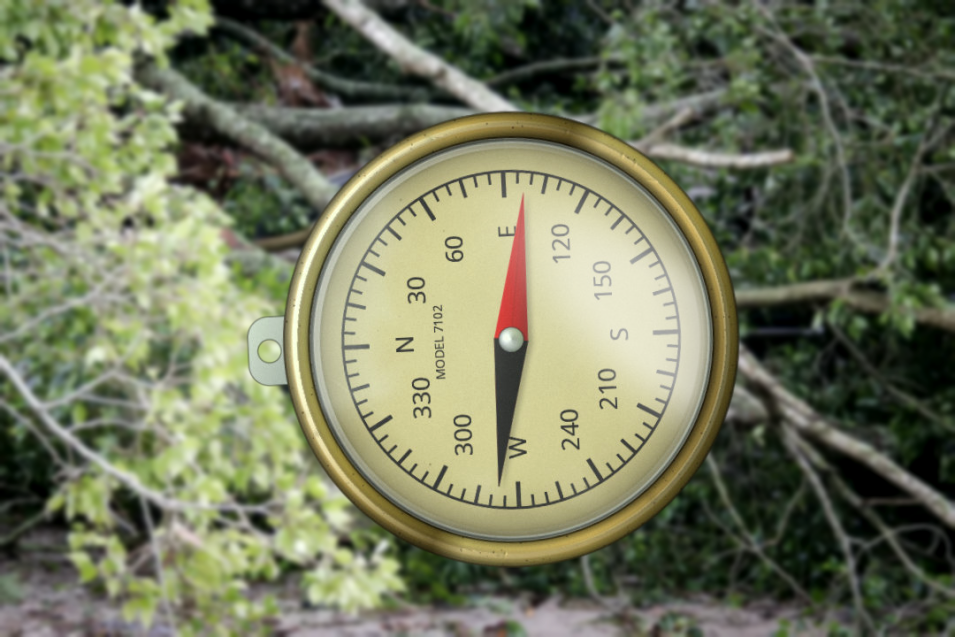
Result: 97.5
